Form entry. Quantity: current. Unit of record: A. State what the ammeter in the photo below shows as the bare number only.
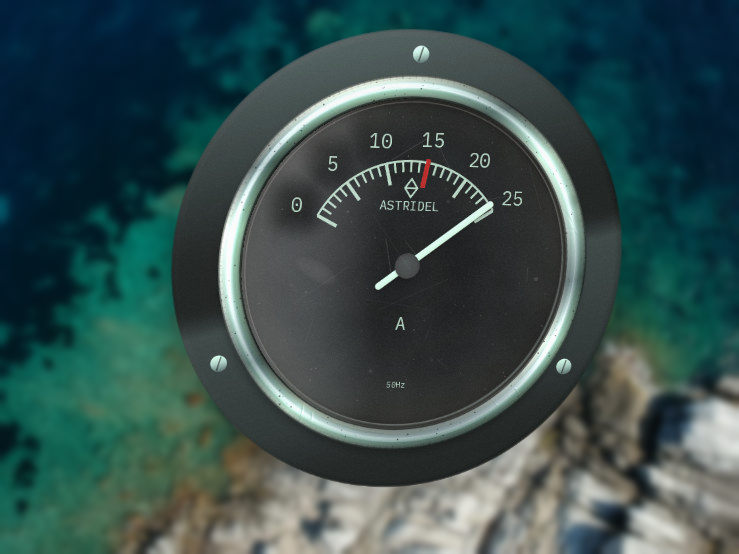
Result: 24
